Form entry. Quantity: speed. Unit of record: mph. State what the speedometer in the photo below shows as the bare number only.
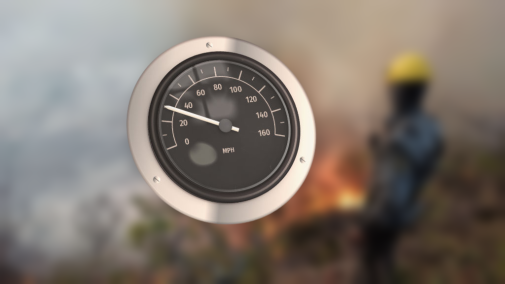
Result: 30
